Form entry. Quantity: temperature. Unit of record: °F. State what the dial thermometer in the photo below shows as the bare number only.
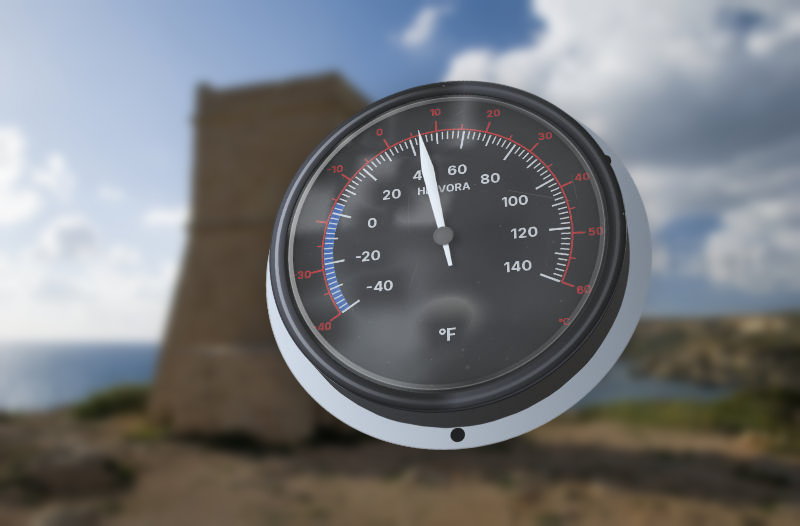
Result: 44
